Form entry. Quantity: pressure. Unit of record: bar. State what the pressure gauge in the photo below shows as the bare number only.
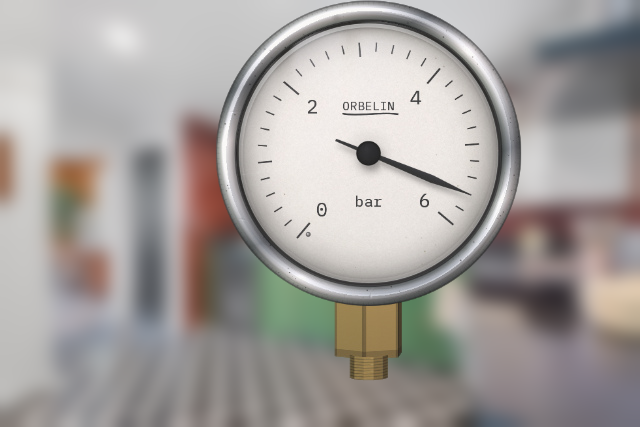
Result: 5.6
